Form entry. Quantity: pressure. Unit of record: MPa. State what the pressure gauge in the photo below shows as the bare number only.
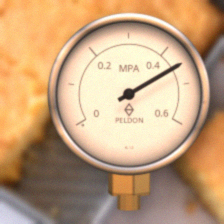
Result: 0.45
